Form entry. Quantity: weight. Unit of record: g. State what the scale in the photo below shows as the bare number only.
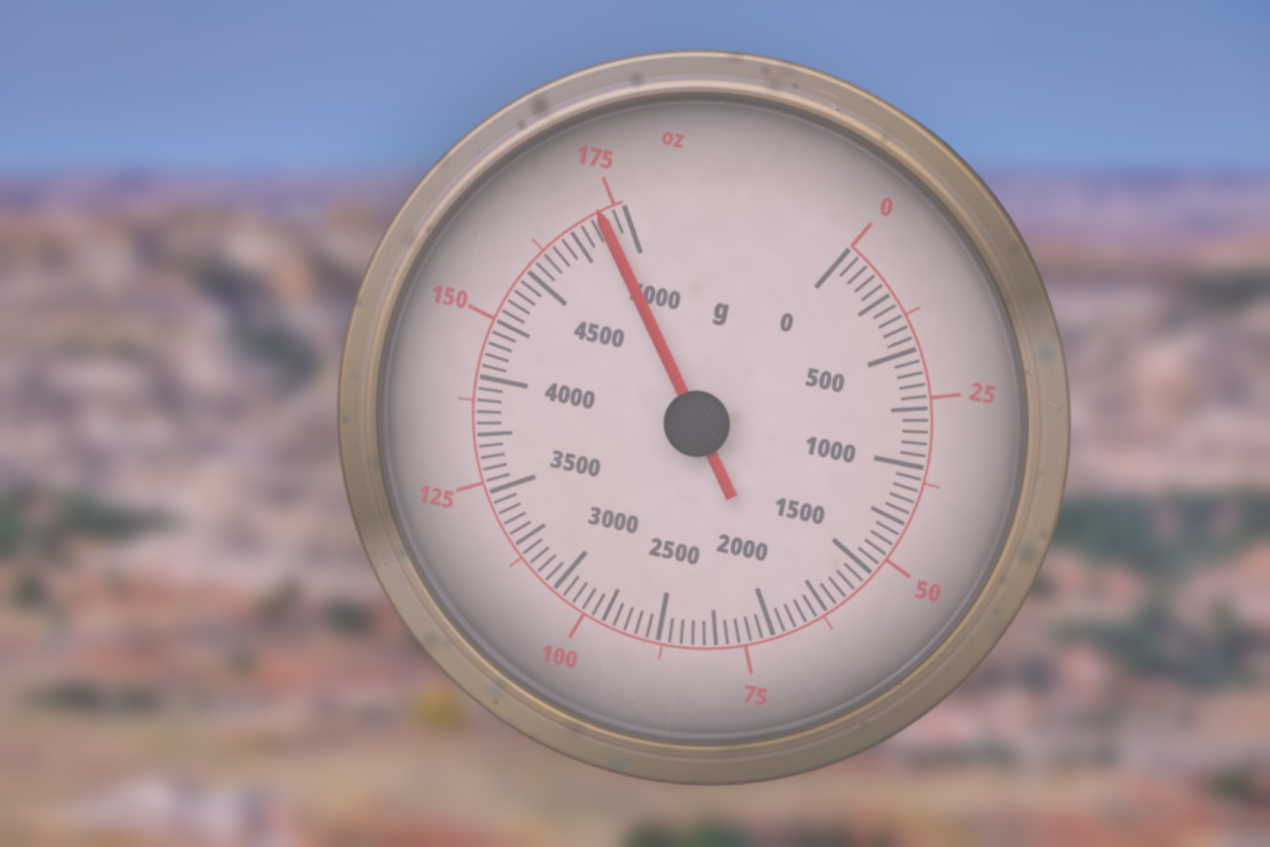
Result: 4900
